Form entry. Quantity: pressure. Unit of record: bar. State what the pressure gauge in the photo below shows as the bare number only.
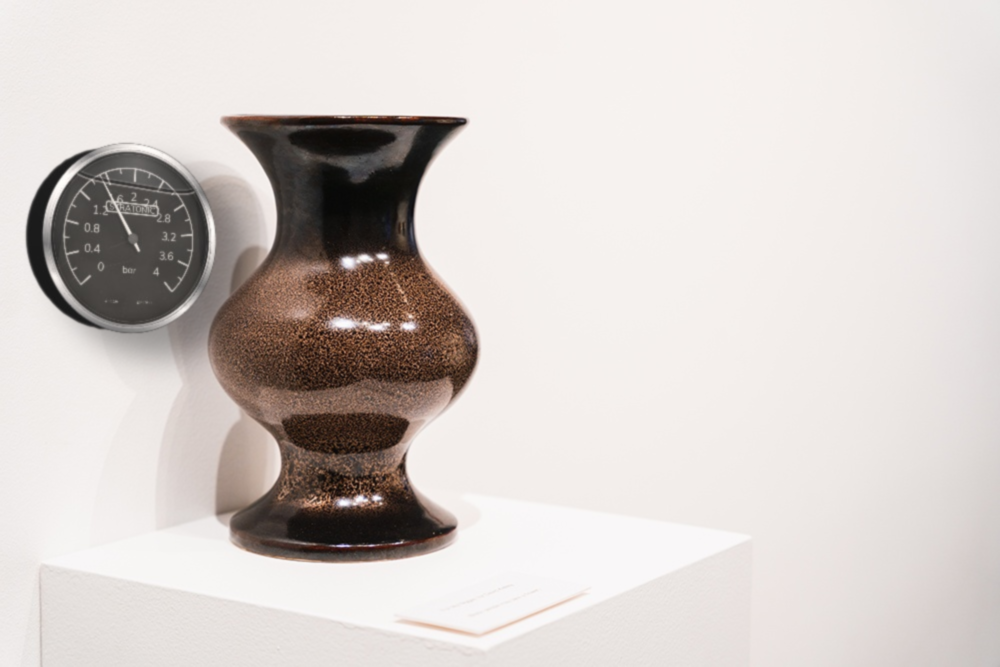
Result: 1.5
